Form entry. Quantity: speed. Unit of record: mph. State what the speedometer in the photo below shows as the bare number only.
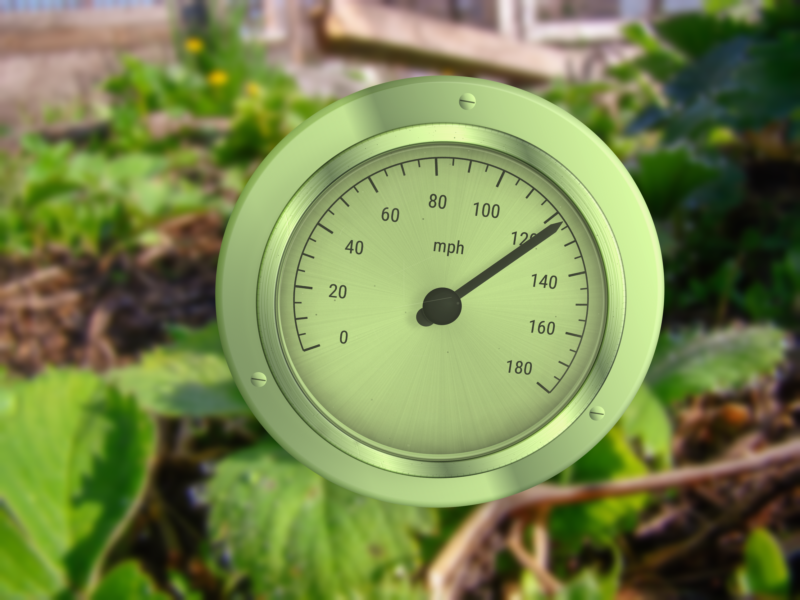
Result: 122.5
